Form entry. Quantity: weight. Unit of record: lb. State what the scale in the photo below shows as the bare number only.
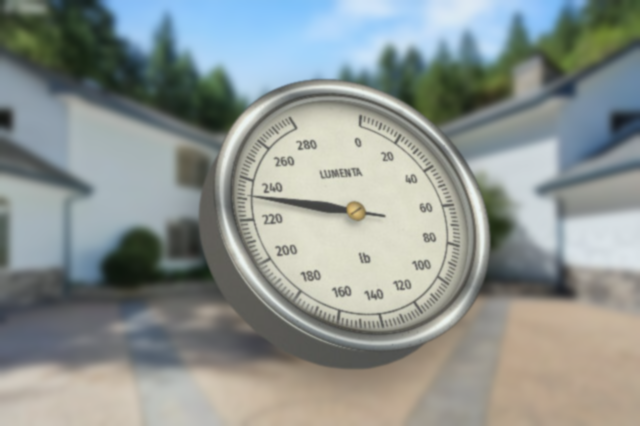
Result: 230
